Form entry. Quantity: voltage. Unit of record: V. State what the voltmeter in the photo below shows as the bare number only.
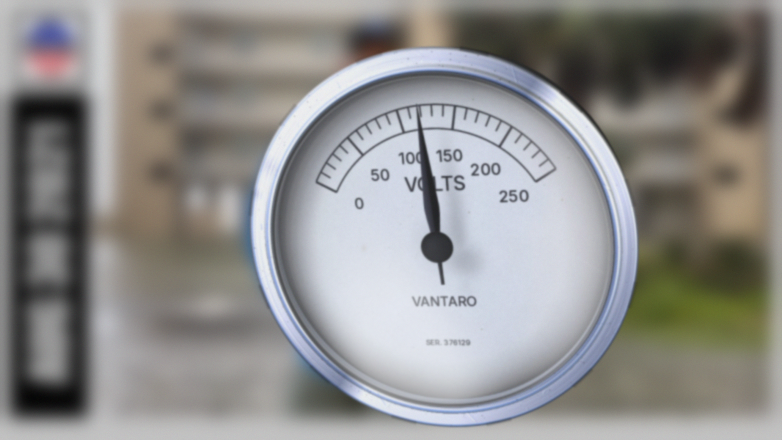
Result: 120
